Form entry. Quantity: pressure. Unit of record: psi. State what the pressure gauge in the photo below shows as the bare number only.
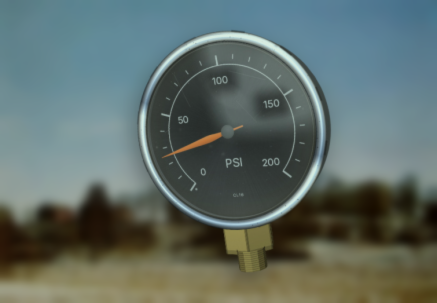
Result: 25
